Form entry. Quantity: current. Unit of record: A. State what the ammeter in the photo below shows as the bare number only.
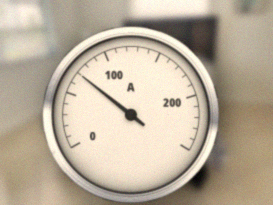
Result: 70
